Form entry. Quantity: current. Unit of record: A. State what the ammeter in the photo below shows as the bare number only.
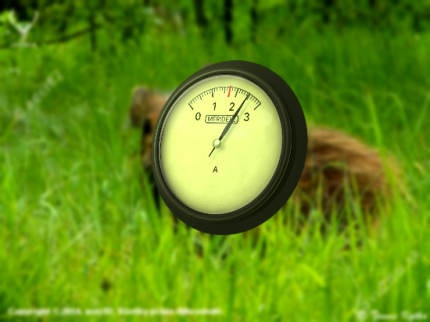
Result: 2.5
